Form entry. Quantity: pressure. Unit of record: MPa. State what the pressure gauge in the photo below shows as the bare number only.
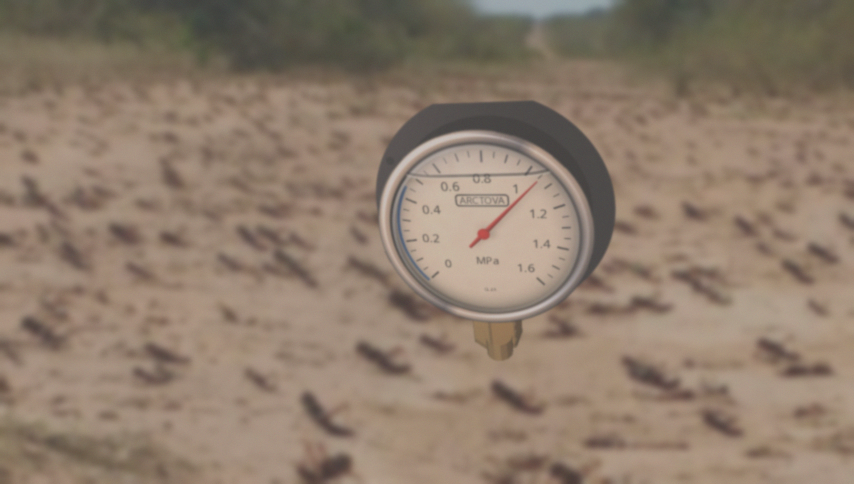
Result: 1.05
